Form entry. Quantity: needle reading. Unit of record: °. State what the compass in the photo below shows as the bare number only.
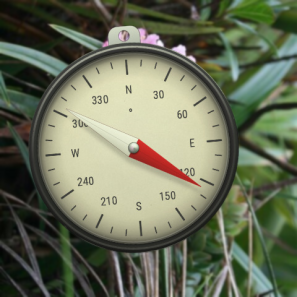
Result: 125
